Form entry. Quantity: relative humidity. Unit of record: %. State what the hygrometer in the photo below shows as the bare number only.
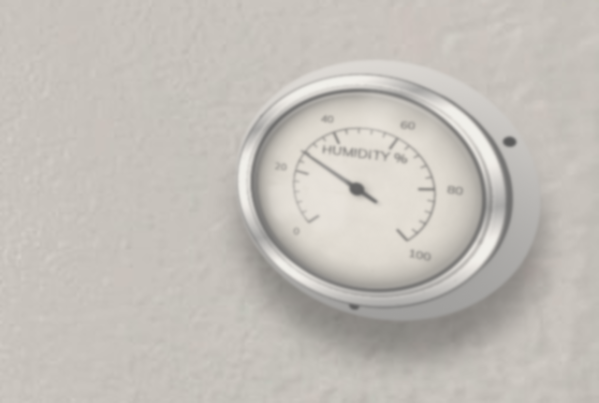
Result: 28
